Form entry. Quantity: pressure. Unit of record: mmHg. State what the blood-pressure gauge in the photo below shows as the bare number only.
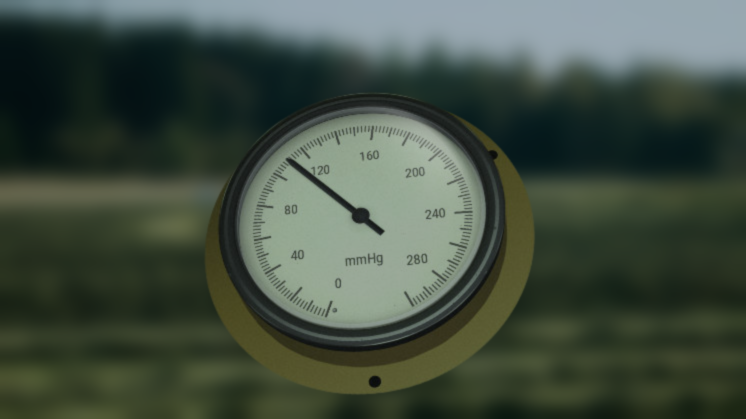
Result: 110
